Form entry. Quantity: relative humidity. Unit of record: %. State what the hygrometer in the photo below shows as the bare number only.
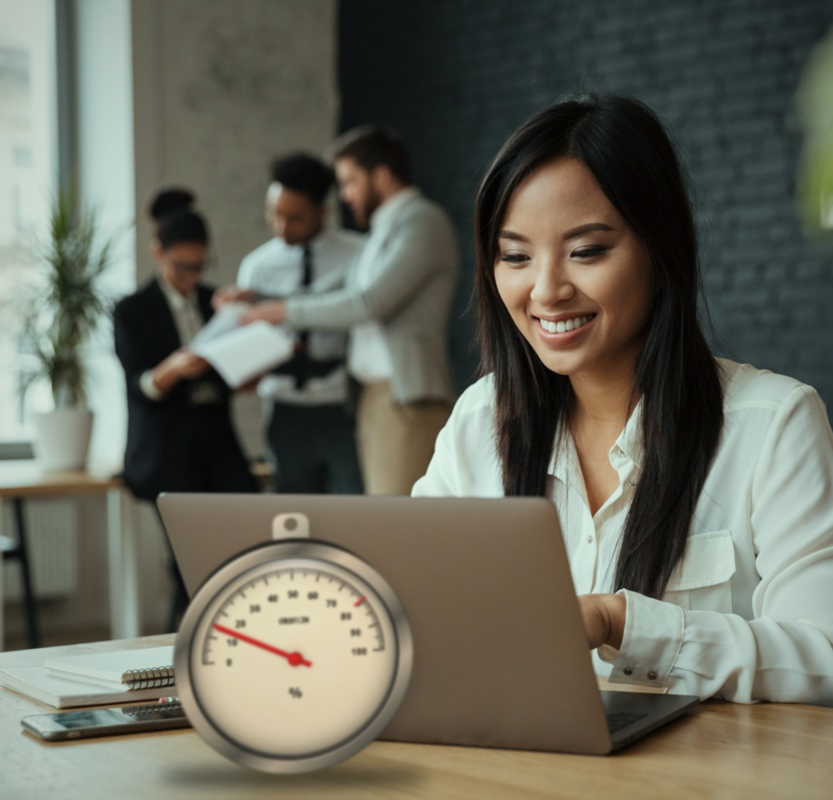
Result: 15
